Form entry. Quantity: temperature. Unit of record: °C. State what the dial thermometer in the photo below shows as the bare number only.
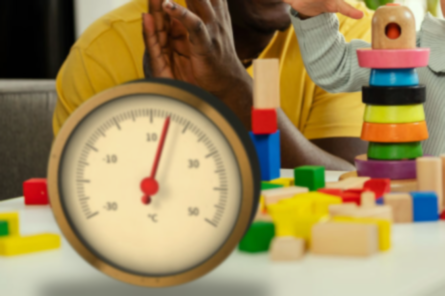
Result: 15
